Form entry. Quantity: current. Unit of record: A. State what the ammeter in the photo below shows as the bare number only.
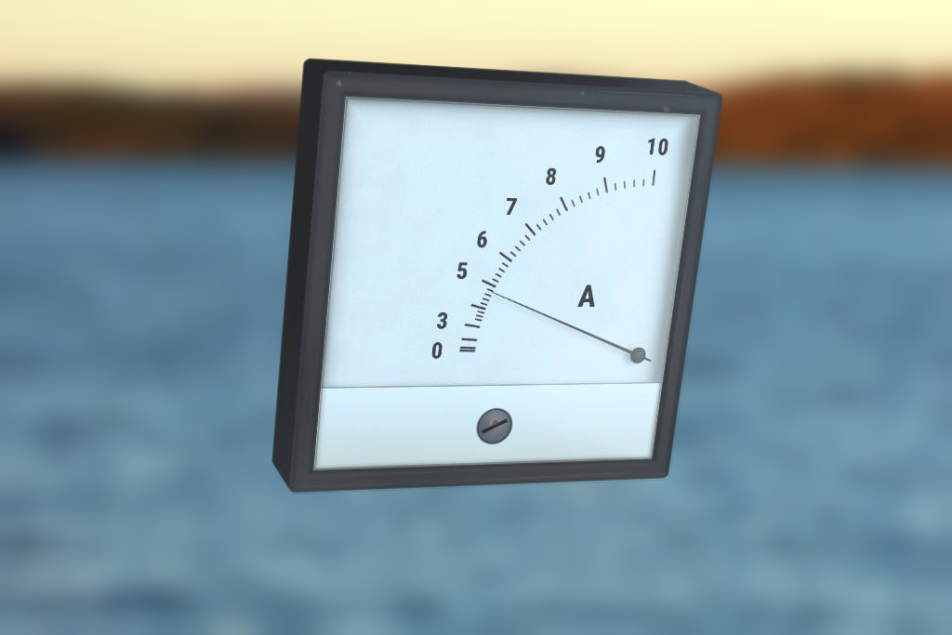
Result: 4.8
